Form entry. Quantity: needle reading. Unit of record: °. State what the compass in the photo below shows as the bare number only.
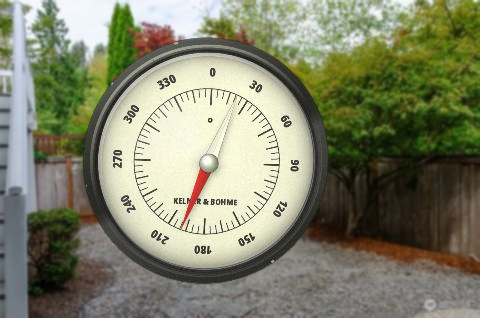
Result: 200
